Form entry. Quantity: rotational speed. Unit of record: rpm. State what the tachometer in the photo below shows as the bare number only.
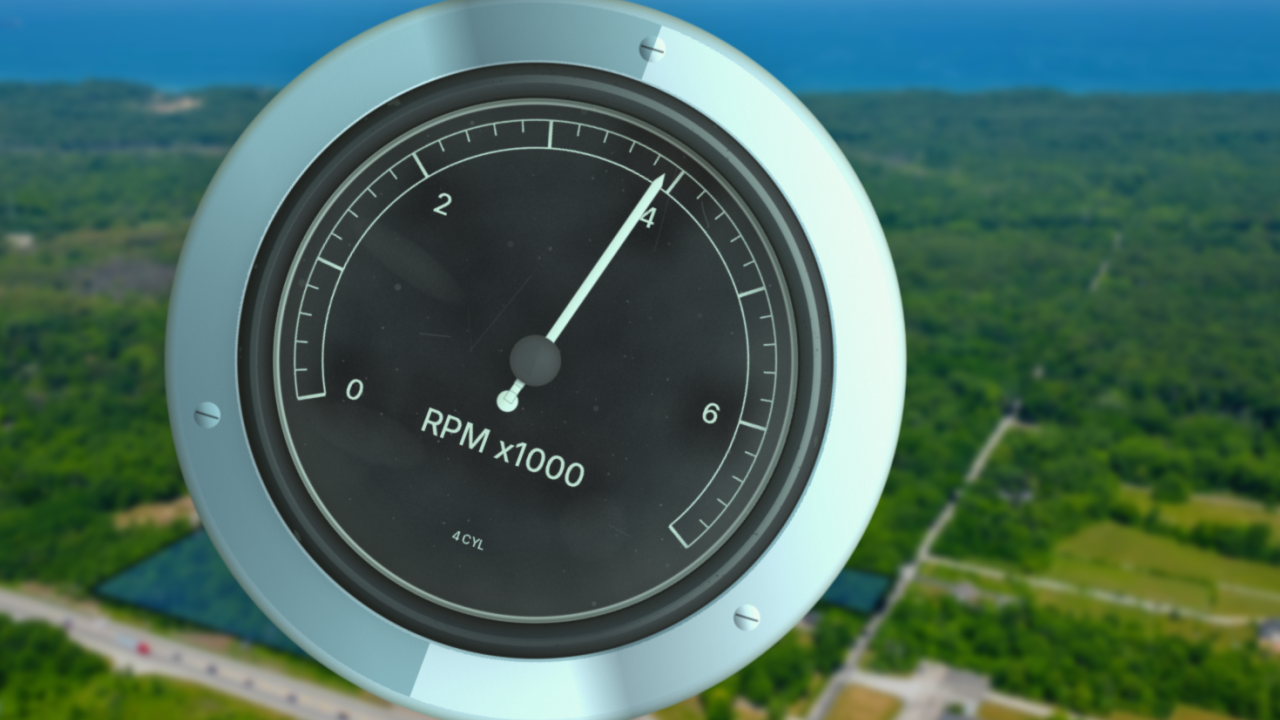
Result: 3900
